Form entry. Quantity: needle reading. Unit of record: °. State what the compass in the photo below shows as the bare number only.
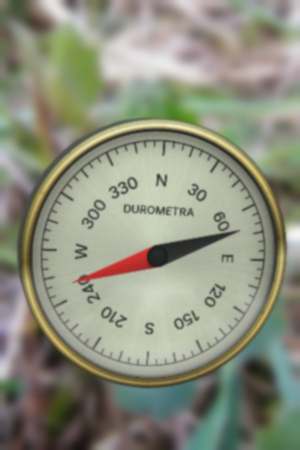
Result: 250
